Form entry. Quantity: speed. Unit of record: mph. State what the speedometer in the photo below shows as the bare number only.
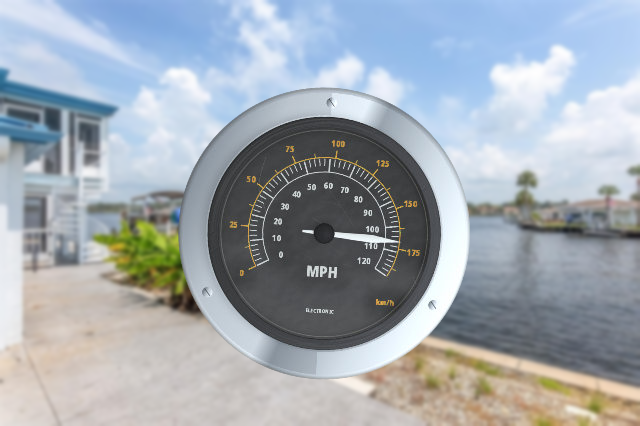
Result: 106
